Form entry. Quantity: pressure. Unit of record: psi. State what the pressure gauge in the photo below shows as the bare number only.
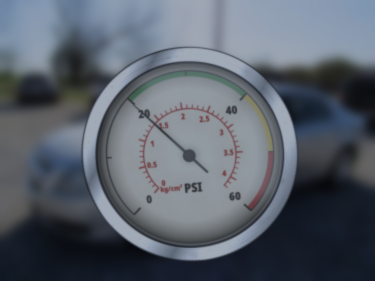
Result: 20
